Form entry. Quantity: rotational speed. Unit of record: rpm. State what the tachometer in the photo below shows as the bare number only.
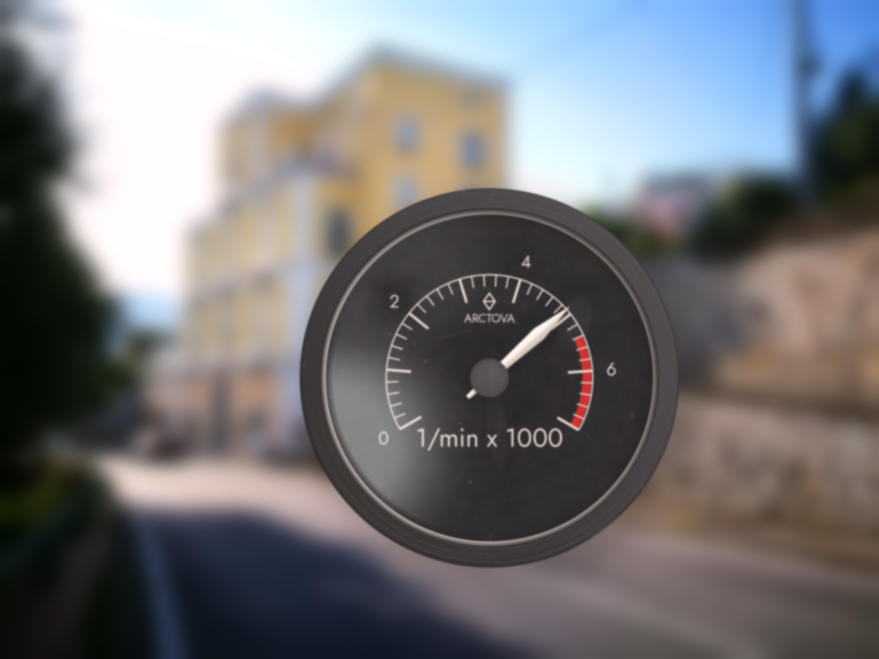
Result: 4900
